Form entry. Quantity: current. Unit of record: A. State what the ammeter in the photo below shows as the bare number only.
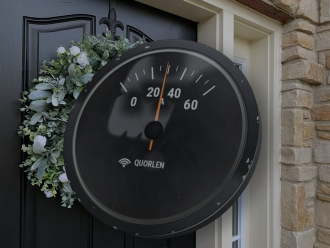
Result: 30
